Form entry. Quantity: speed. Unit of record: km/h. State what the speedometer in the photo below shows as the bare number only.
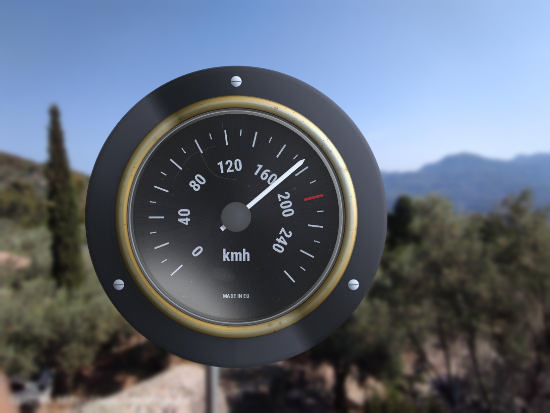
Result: 175
